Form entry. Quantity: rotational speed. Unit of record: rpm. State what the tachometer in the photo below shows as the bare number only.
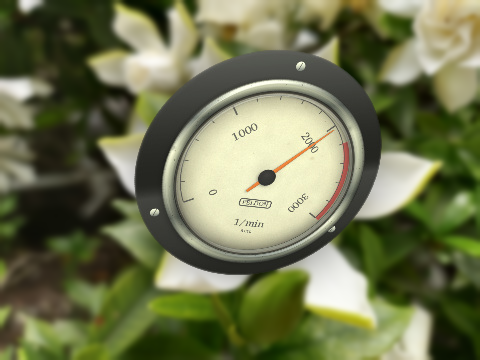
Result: 2000
